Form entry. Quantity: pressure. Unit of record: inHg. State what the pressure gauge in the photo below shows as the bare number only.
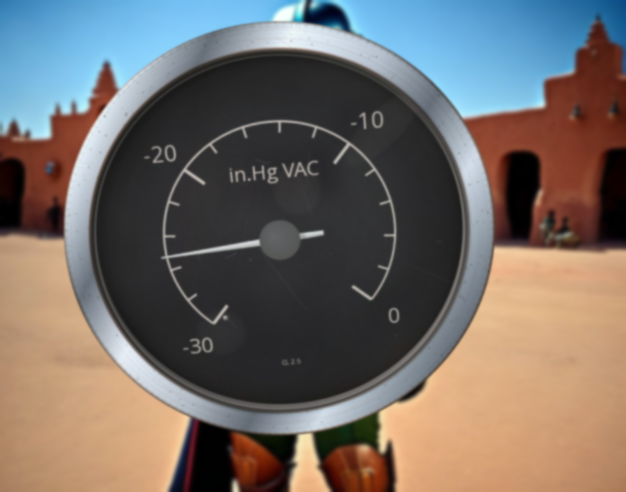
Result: -25
